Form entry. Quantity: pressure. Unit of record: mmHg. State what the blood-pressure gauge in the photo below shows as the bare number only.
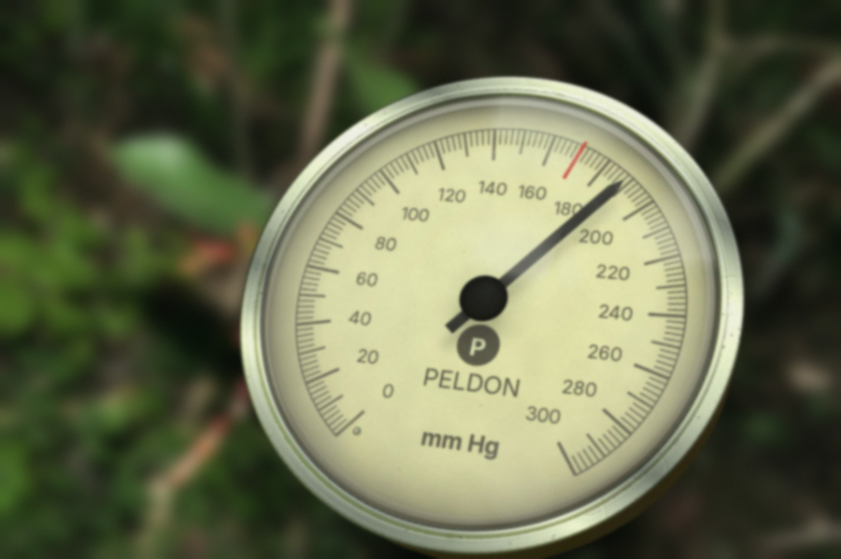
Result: 190
